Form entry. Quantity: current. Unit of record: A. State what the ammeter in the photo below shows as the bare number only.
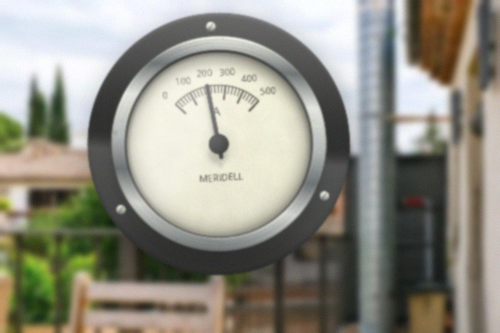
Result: 200
